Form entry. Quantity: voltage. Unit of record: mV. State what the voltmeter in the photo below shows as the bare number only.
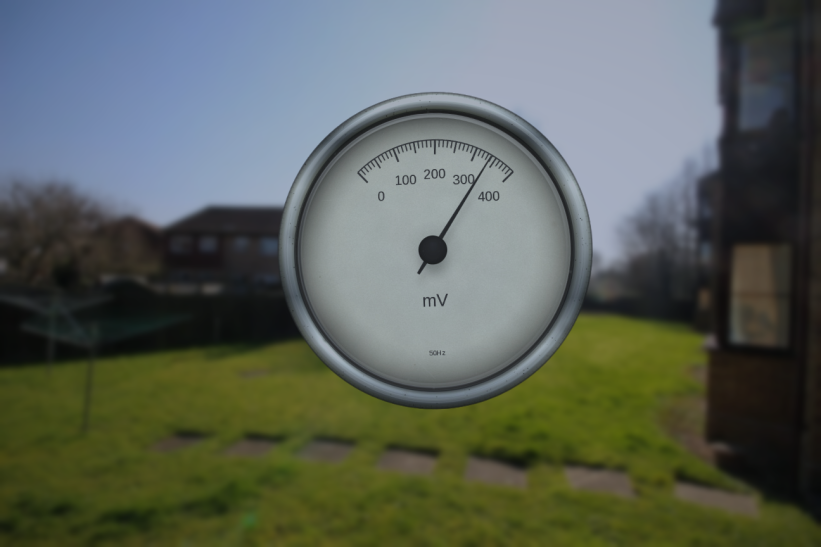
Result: 340
